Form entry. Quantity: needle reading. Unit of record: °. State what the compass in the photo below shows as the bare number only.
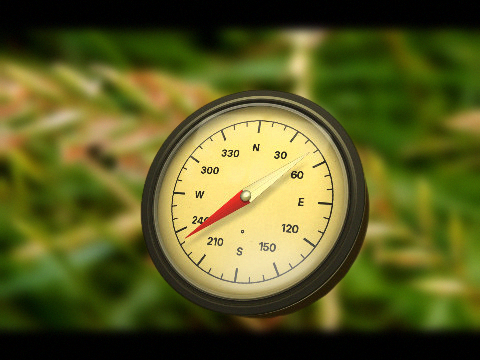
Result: 230
